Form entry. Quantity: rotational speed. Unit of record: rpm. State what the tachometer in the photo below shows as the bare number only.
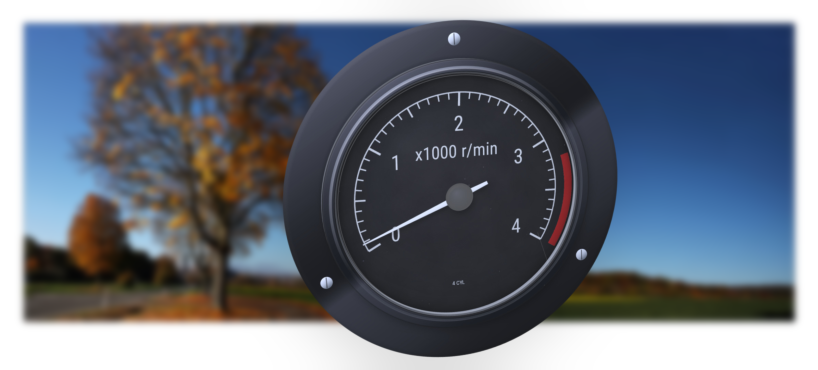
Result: 100
